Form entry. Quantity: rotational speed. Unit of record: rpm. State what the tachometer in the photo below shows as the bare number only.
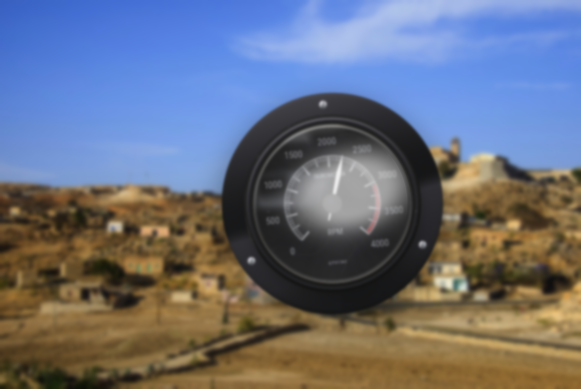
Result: 2250
